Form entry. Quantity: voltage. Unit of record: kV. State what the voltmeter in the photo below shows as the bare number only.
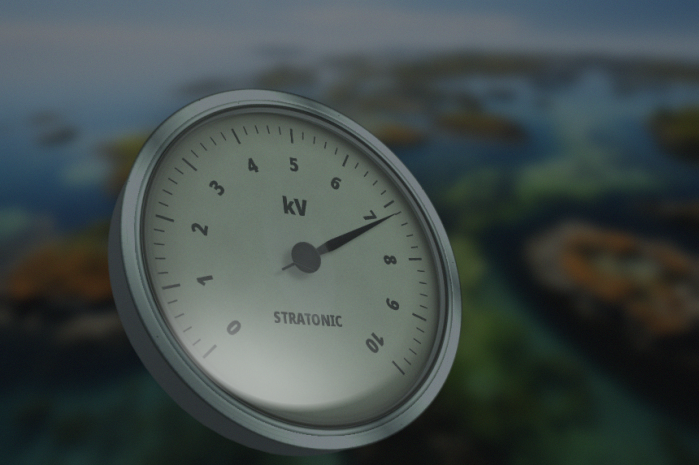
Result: 7.2
